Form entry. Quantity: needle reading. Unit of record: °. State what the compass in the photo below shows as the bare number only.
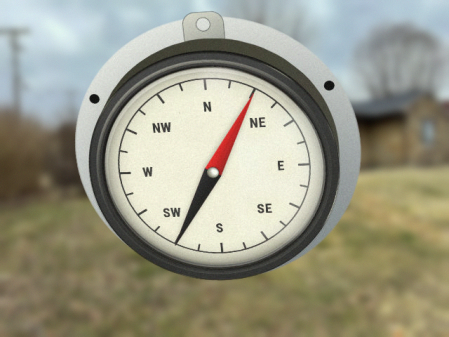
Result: 30
